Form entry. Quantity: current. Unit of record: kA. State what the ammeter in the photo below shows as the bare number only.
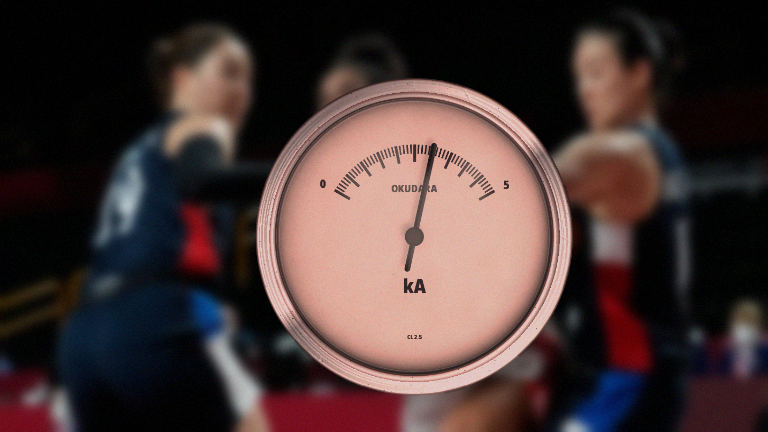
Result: 3
